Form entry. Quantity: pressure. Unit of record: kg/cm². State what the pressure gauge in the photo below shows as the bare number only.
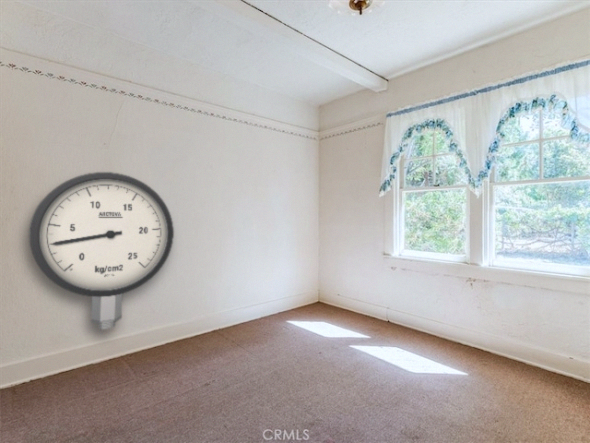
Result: 3
